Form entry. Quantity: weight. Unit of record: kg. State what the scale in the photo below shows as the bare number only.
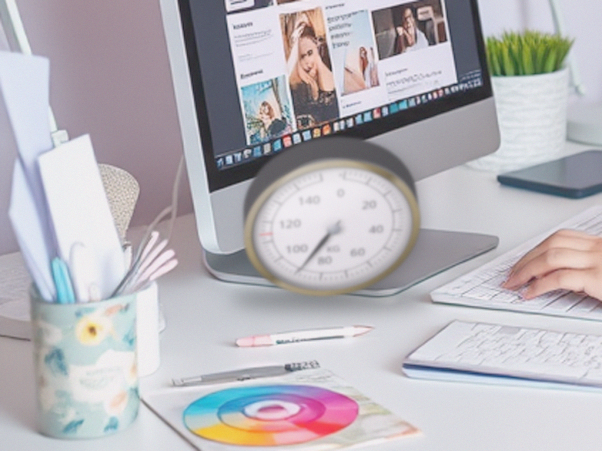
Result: 90
